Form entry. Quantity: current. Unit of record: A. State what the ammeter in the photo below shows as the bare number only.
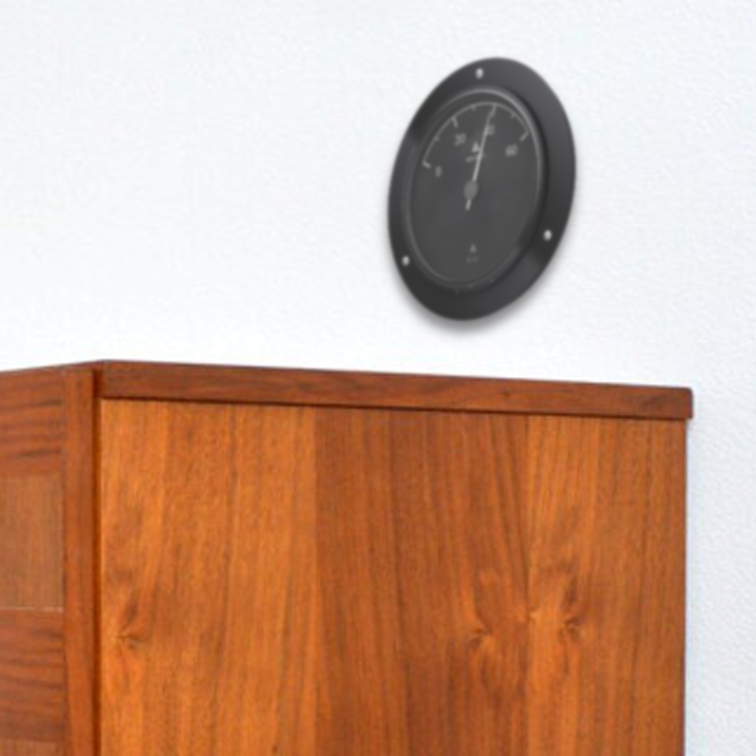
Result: 40
